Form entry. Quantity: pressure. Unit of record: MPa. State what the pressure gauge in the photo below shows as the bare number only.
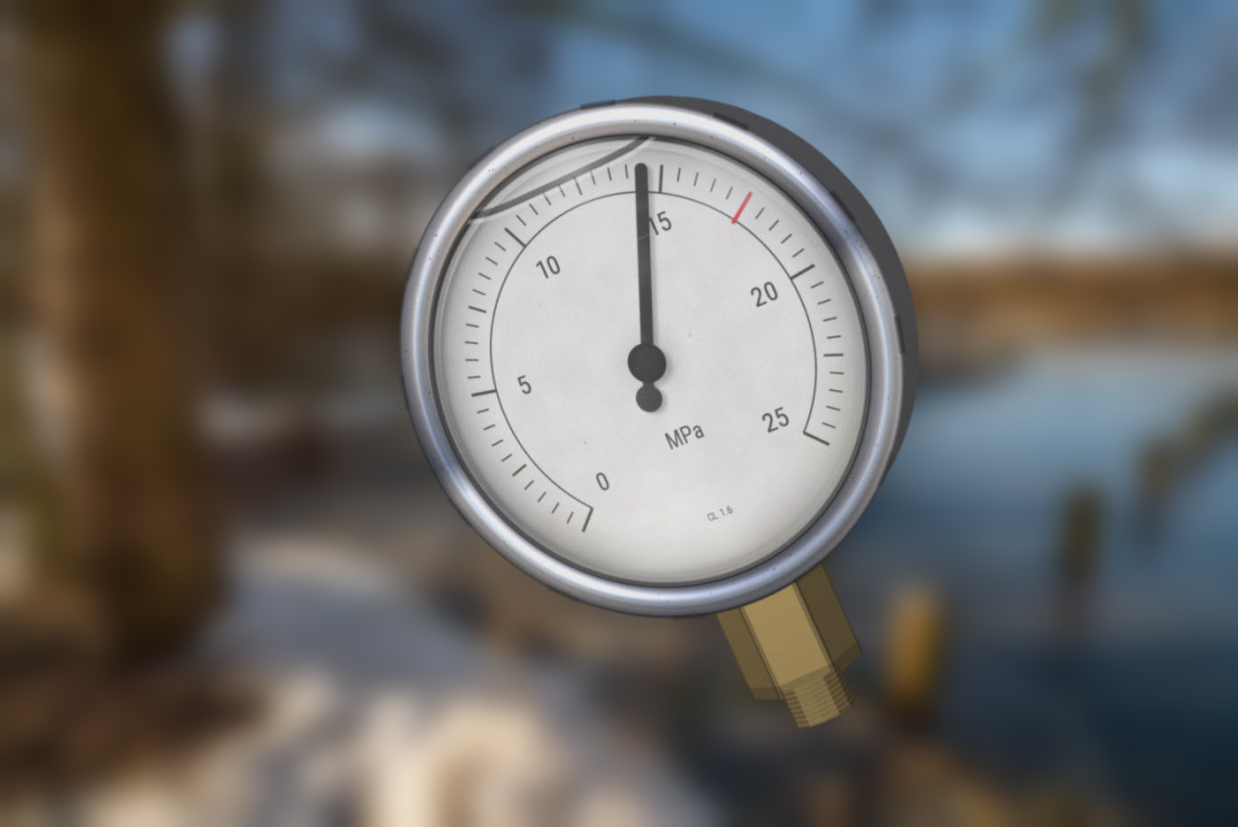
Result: 14.5
